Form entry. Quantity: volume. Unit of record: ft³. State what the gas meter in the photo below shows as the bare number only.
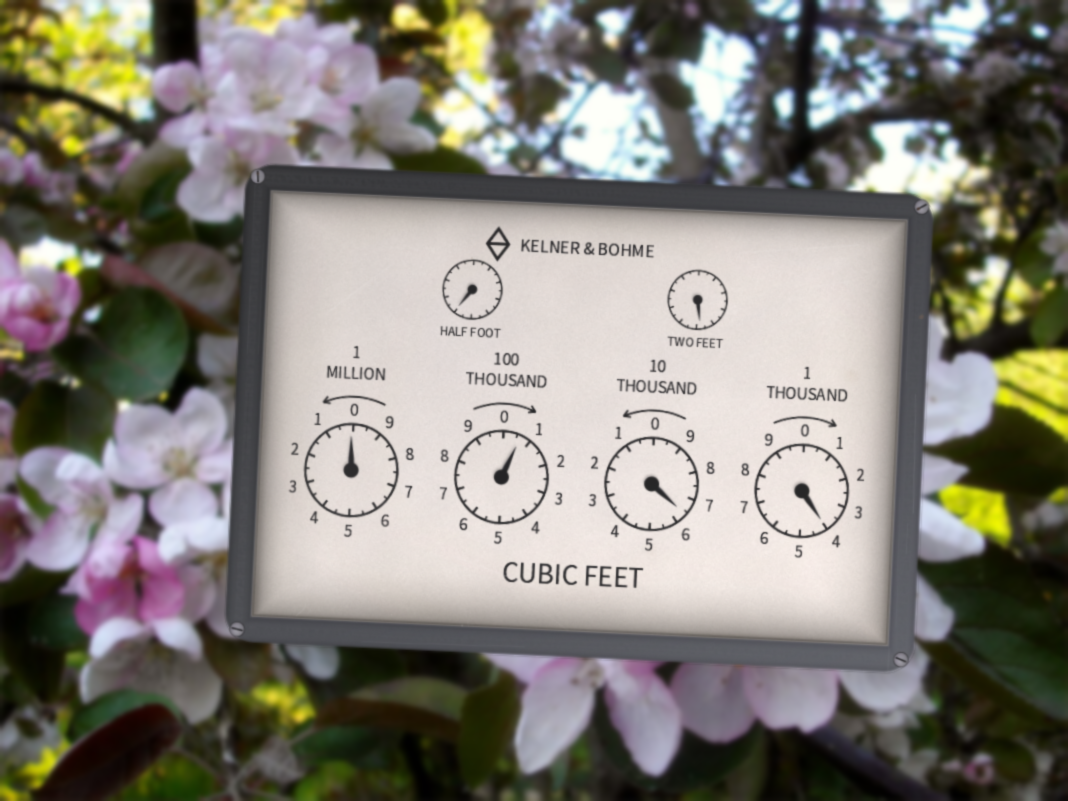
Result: 6400
